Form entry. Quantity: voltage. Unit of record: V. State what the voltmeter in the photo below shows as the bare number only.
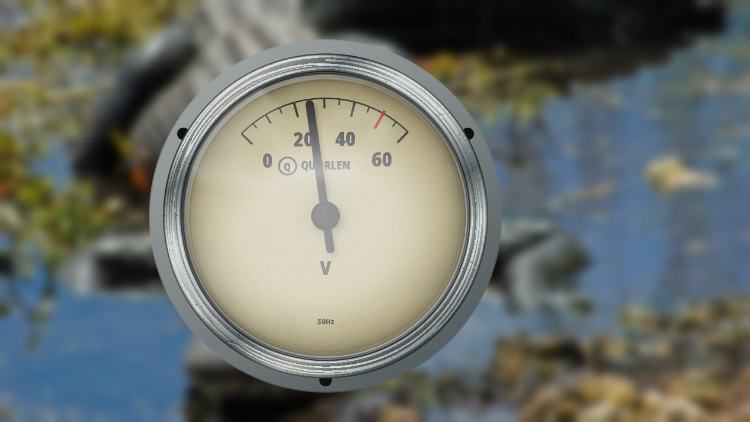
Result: 25
